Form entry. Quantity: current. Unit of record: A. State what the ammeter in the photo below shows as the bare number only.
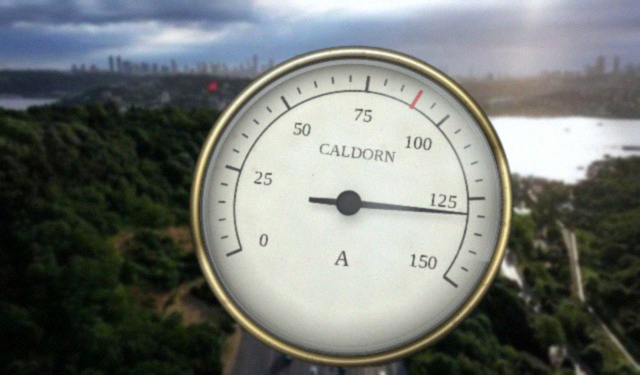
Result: 130
